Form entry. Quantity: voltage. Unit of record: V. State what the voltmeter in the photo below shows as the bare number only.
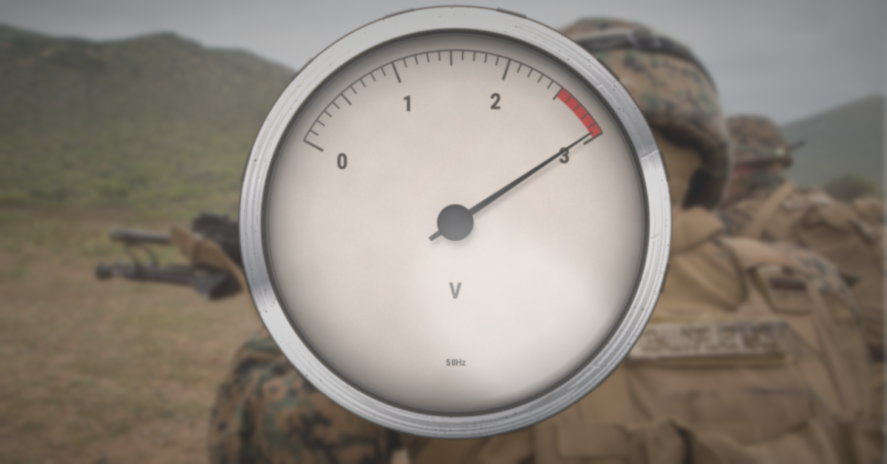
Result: 2.95
